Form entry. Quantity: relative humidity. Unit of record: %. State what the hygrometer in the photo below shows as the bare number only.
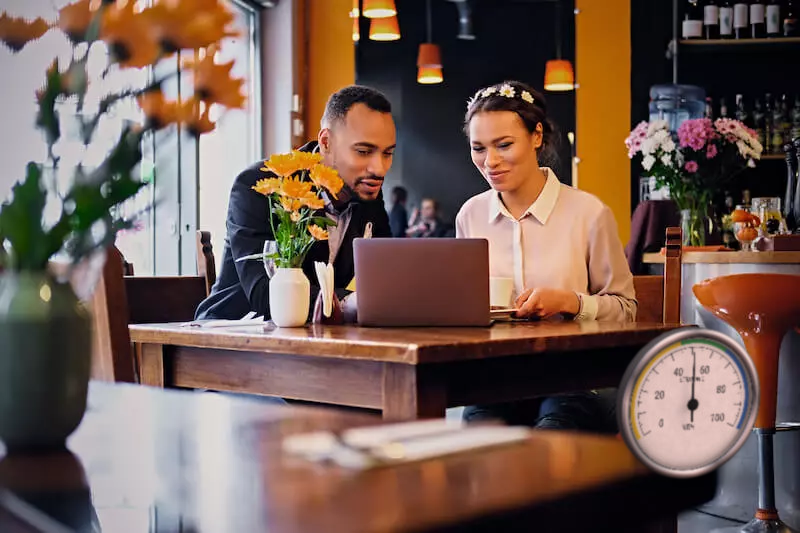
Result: 50
